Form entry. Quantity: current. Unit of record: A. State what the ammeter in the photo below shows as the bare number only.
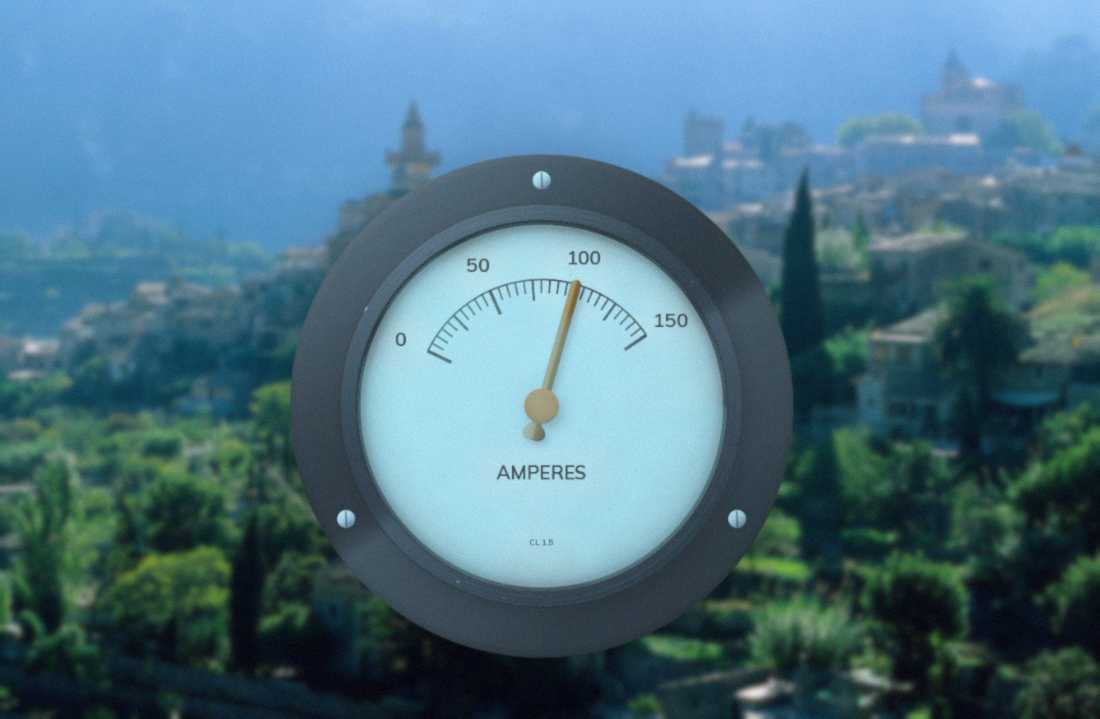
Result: 100
